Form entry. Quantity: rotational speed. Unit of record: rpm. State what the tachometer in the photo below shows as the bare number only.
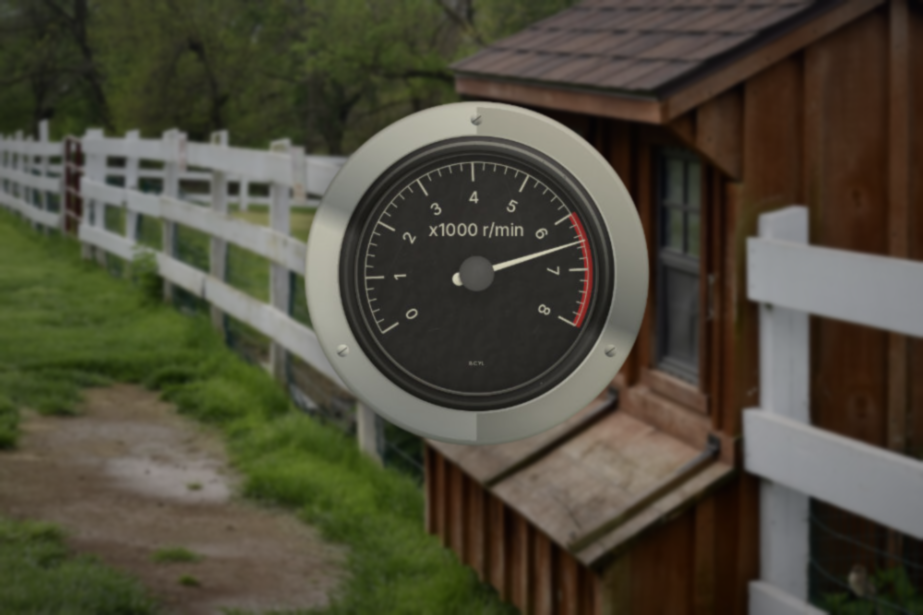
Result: 6500
